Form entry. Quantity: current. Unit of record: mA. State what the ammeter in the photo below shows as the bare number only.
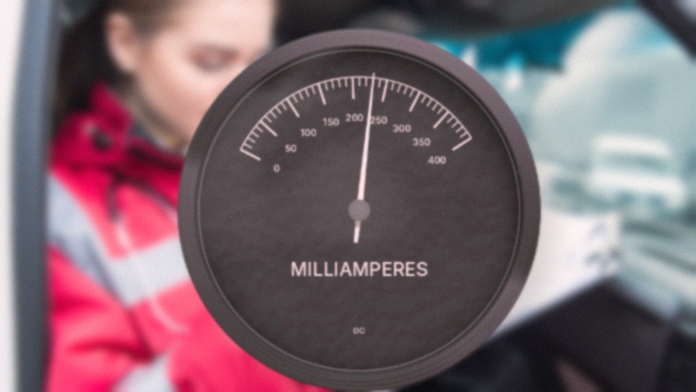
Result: 230
